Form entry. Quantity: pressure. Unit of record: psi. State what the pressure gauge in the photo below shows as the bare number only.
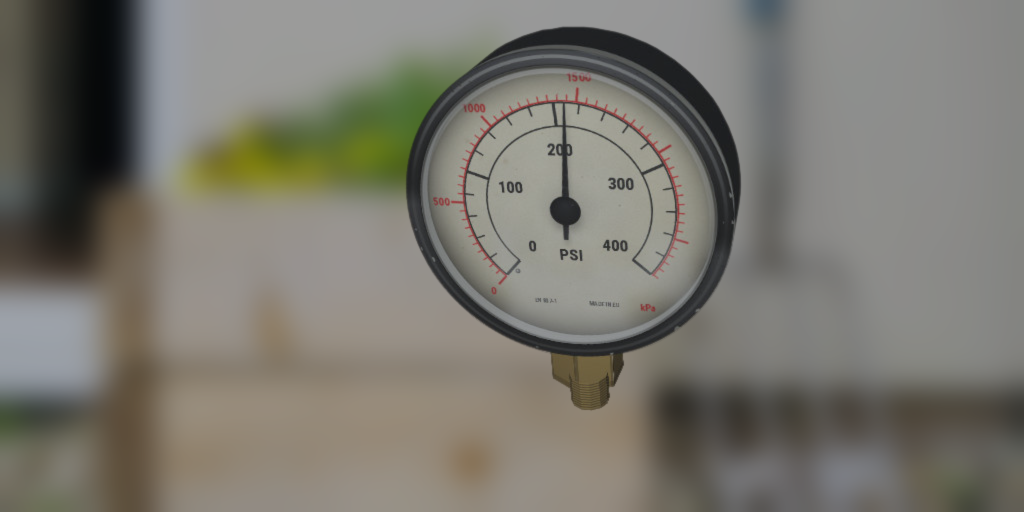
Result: 210
